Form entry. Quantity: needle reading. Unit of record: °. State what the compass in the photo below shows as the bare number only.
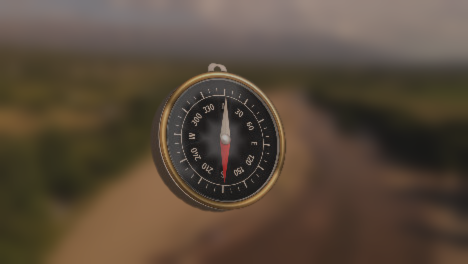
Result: 180
